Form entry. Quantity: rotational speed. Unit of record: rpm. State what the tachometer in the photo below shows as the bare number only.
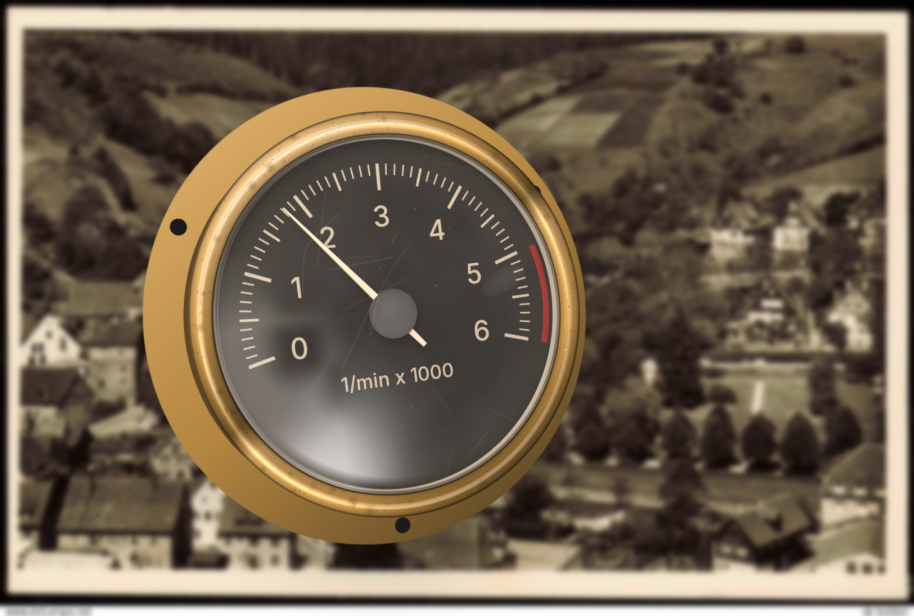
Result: 1800
